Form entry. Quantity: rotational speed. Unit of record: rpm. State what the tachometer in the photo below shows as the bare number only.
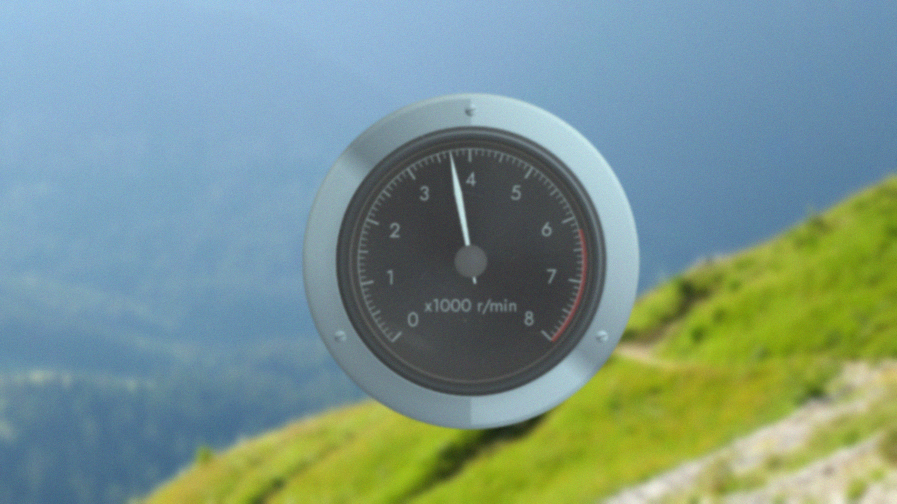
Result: 3700
